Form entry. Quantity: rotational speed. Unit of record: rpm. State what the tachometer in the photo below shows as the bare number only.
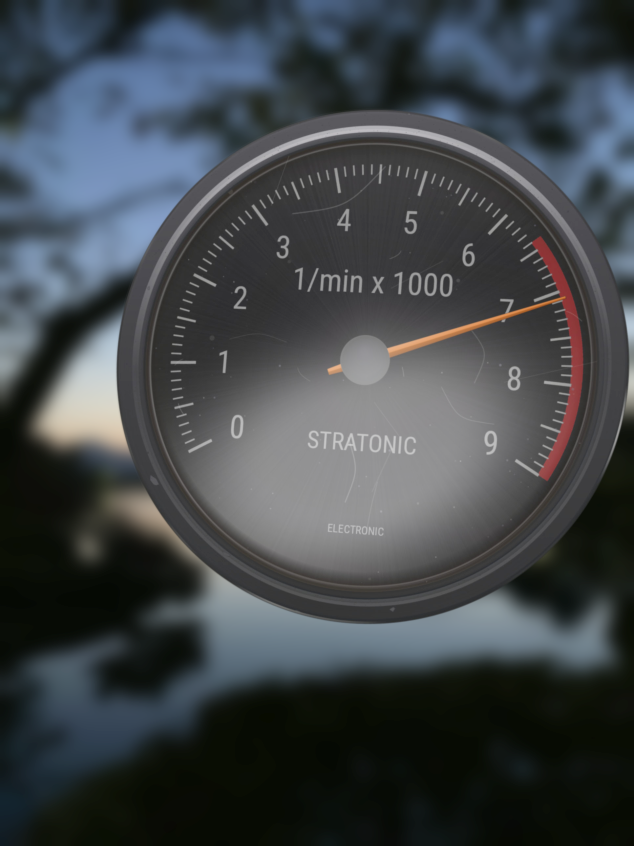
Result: 7100
